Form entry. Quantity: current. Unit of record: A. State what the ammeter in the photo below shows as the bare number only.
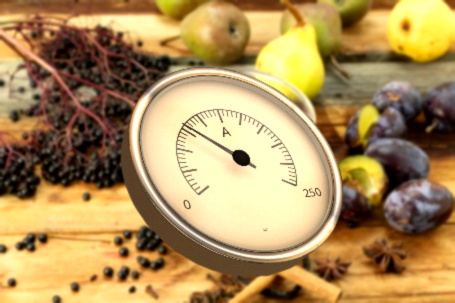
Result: 75
